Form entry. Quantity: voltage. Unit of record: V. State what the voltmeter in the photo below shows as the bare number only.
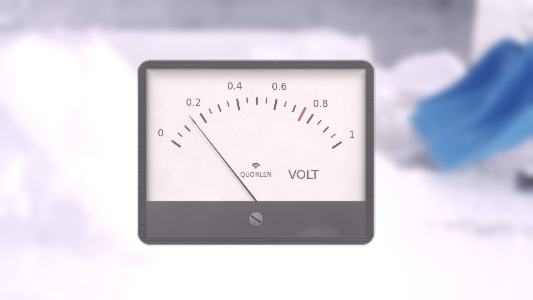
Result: 0.15
